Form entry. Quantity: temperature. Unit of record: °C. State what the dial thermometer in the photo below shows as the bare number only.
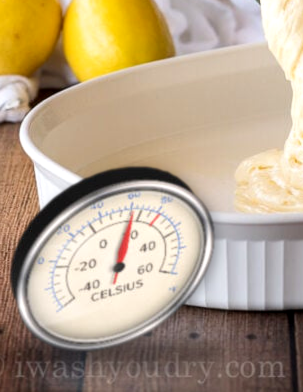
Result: 16
